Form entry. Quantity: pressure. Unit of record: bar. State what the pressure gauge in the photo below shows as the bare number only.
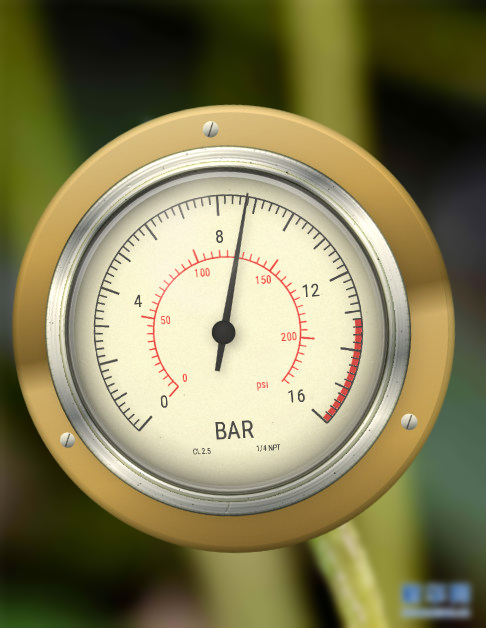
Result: 8.8
